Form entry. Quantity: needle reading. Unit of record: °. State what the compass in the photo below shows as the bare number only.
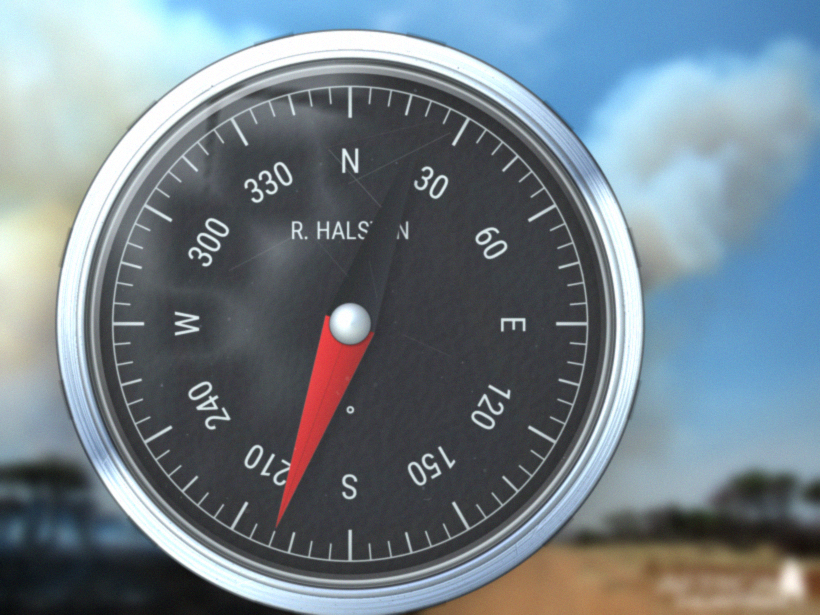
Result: 200
